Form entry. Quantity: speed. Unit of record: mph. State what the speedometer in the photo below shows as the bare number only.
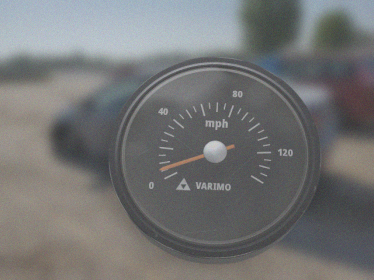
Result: 5
